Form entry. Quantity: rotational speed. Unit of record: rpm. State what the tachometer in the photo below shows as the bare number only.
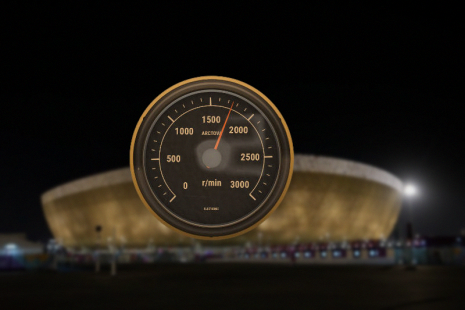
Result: 1750
